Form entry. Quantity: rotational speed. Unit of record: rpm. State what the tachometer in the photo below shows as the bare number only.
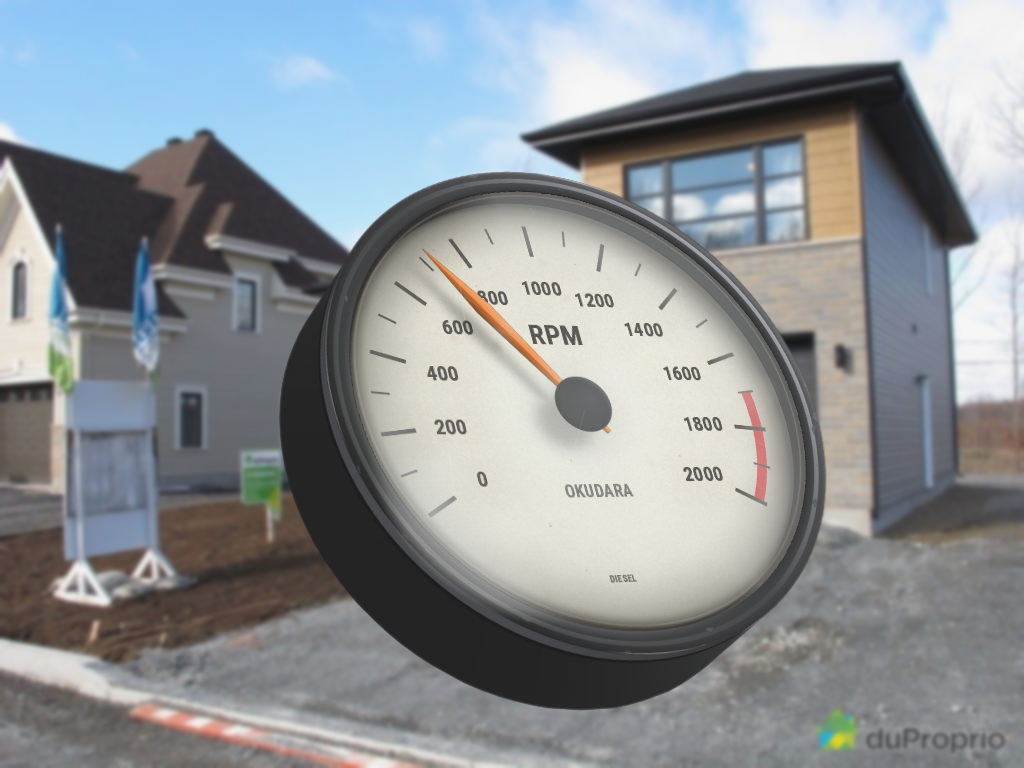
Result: 700
